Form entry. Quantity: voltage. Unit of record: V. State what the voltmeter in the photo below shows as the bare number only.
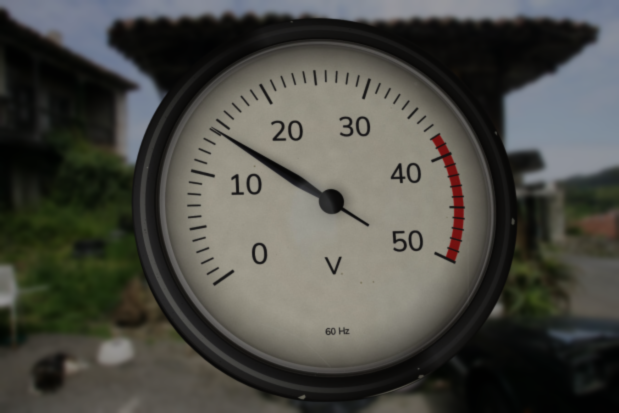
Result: 14
